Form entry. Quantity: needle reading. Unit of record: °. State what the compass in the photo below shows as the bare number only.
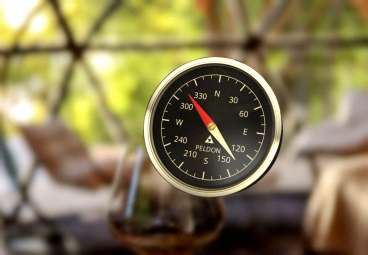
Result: 315
